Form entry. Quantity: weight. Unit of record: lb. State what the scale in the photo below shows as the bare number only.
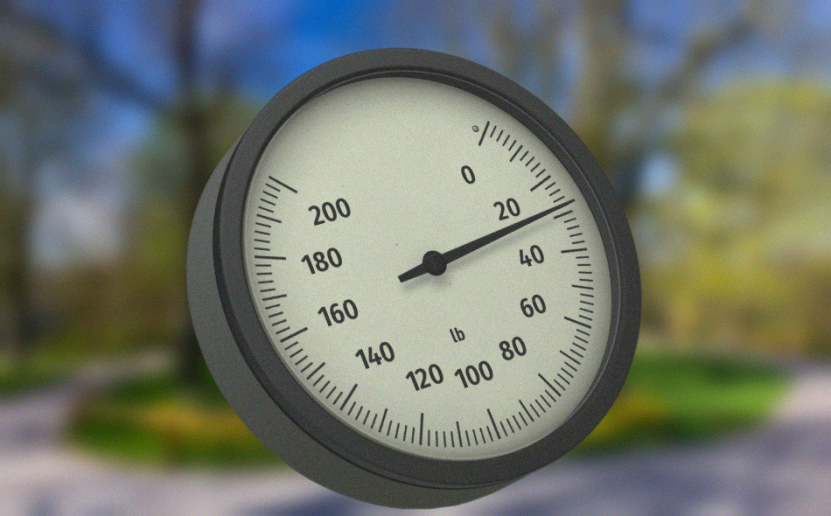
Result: 28
